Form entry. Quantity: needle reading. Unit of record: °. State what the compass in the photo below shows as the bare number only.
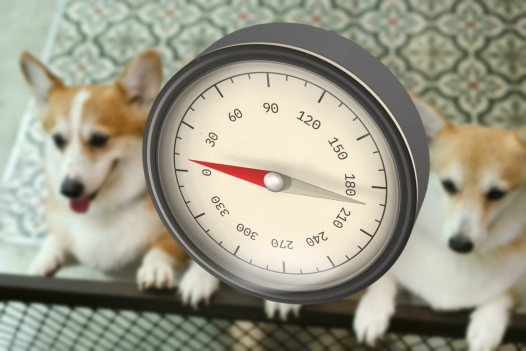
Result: 10
